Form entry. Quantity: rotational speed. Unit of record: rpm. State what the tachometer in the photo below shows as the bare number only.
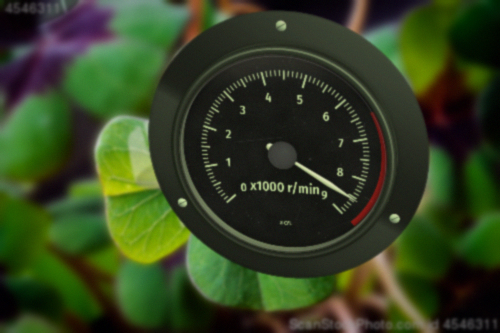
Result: 8500
